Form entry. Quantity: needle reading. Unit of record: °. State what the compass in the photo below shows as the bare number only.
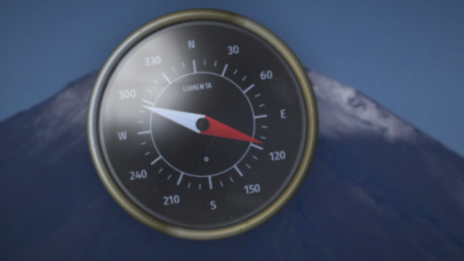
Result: 115
